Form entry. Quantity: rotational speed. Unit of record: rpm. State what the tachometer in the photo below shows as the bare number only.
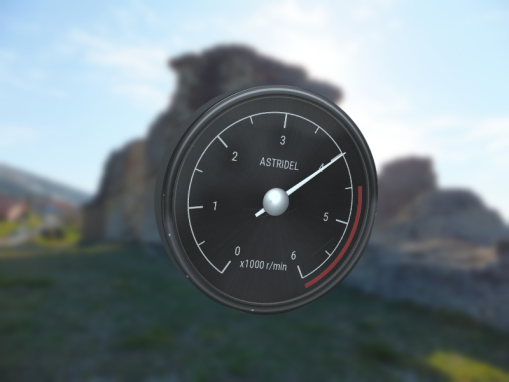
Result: 4000
